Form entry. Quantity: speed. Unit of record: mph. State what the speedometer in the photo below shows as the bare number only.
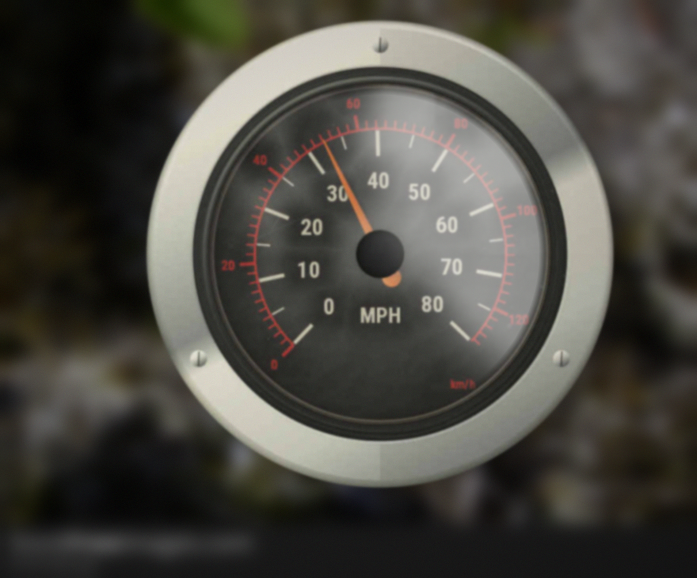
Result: 32.5
